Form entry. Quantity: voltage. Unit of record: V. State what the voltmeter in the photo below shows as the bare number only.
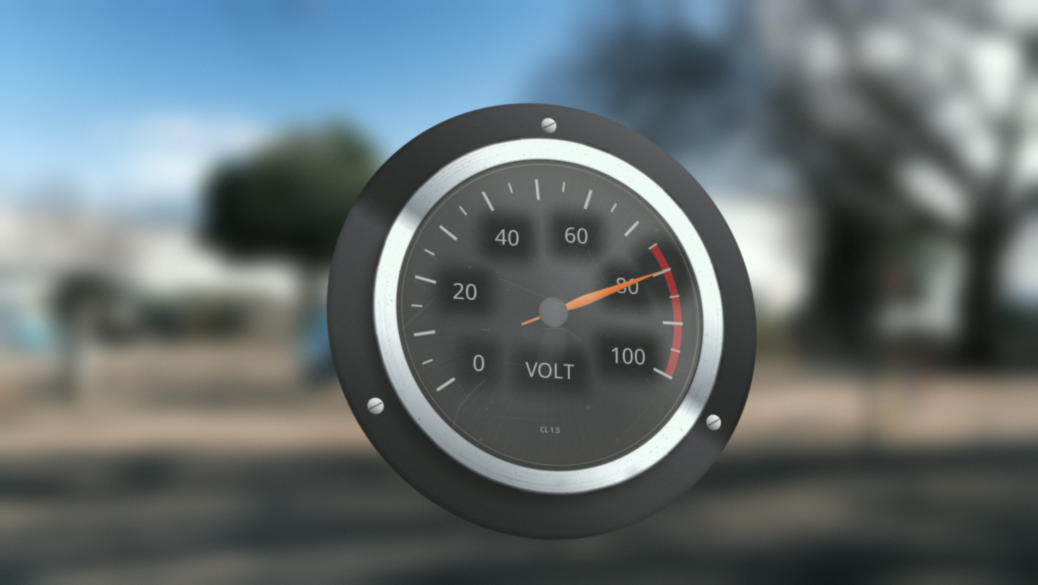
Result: 80
